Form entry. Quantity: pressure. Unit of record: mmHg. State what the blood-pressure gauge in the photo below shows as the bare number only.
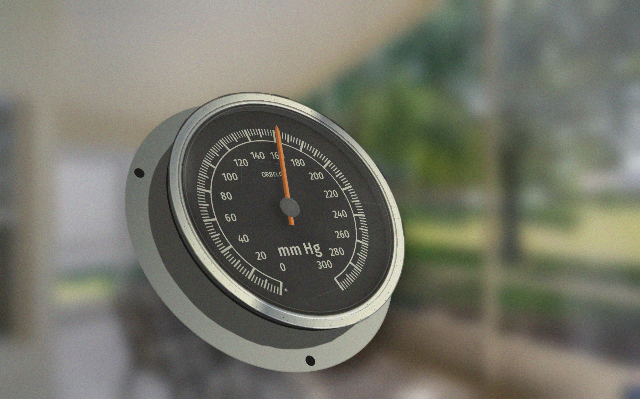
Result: 160
